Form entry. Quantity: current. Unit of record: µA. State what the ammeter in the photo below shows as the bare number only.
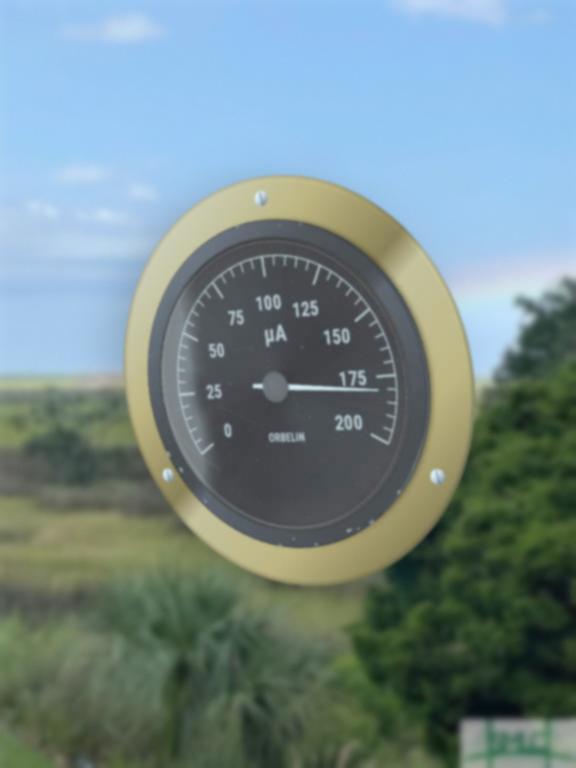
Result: 180
